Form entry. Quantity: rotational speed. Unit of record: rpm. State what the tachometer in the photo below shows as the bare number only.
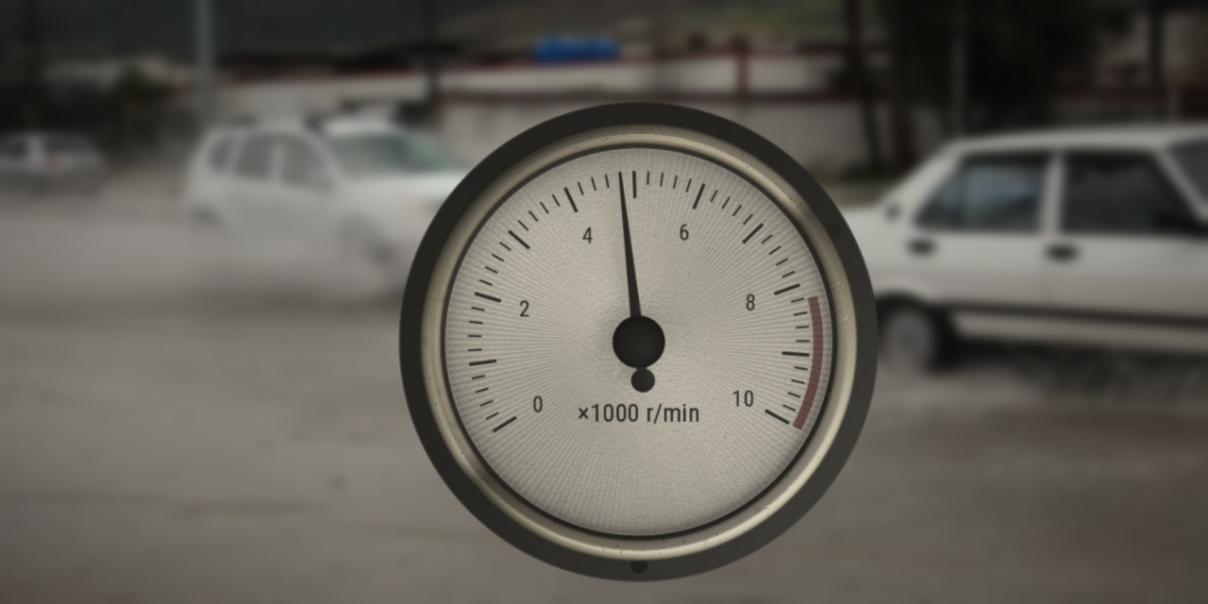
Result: 4800
